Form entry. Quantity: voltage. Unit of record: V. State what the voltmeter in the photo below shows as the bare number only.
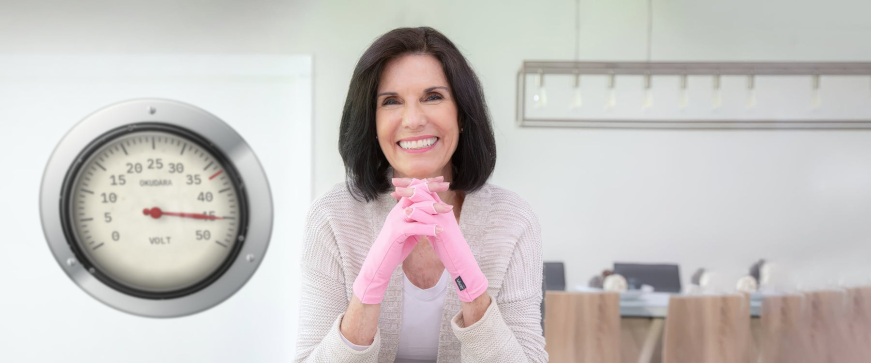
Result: 45
